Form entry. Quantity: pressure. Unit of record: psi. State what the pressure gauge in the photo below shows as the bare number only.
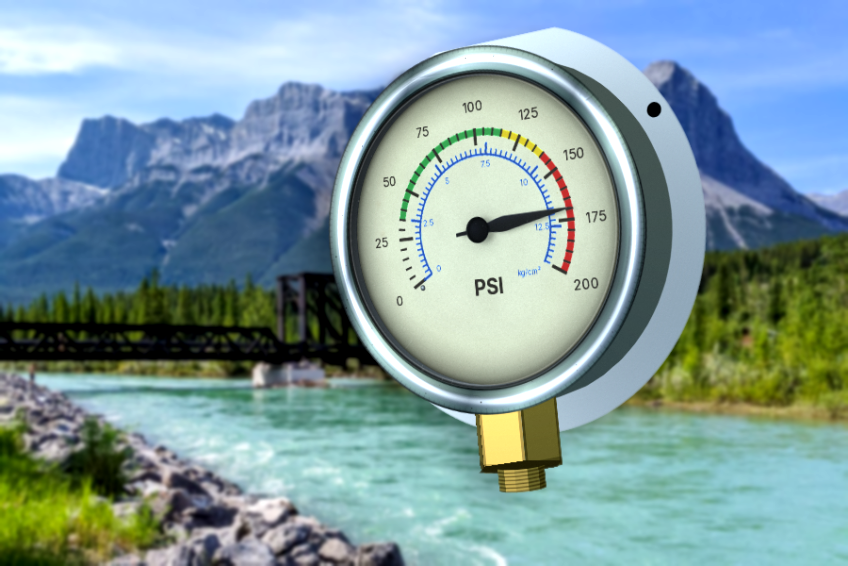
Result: 170
